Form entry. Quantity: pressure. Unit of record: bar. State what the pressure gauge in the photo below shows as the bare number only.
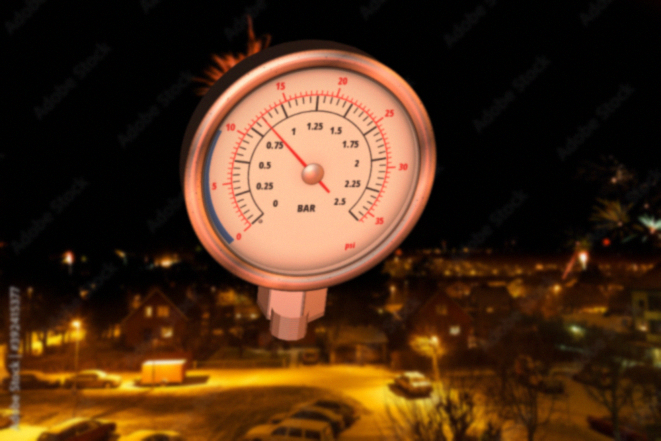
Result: 0.85
